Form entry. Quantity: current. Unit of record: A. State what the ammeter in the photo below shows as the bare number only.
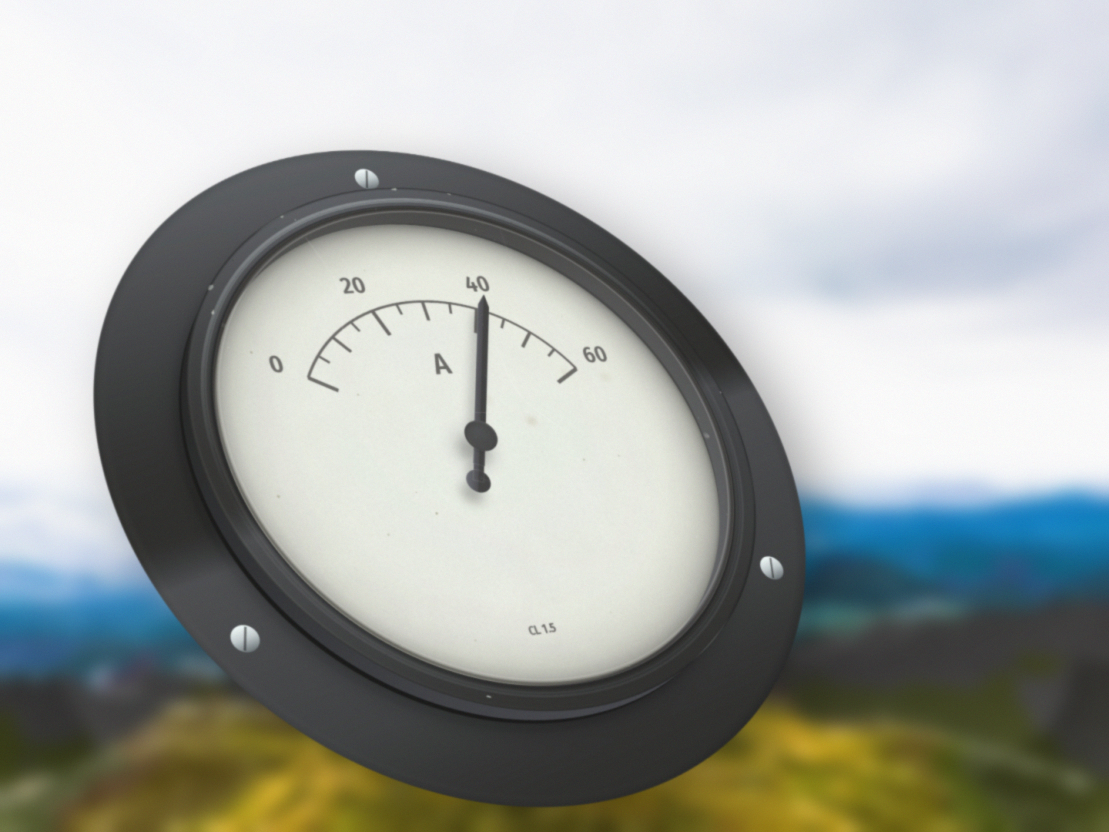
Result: 40
